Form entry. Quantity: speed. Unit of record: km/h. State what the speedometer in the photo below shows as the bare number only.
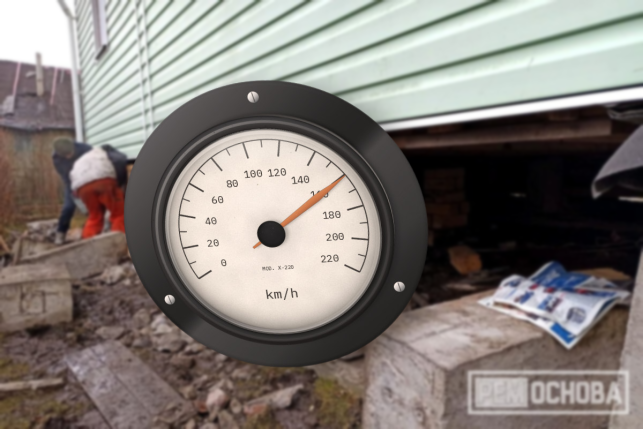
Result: 160
